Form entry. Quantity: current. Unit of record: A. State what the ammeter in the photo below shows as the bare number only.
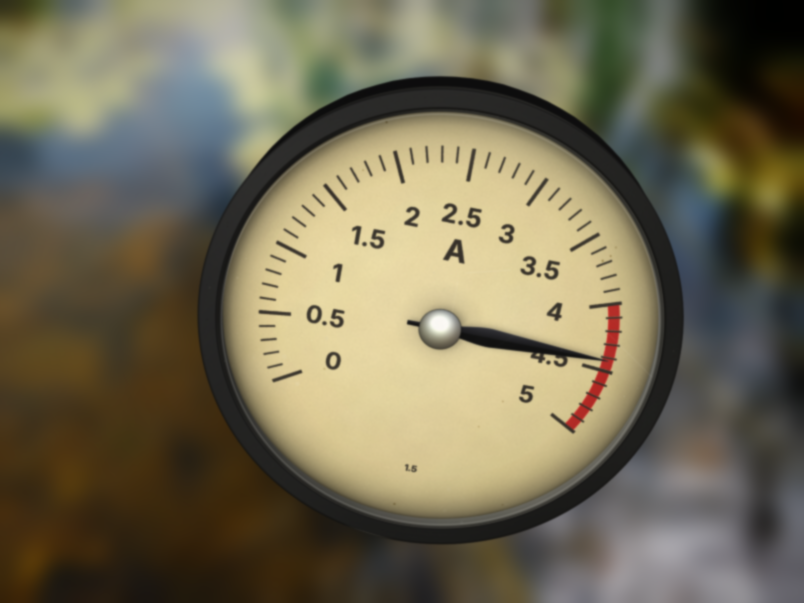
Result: 4.4
